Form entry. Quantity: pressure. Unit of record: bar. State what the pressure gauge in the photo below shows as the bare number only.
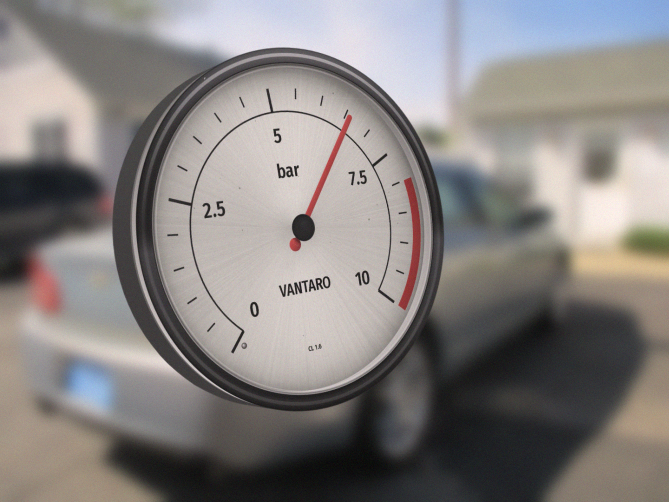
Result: 6.5
